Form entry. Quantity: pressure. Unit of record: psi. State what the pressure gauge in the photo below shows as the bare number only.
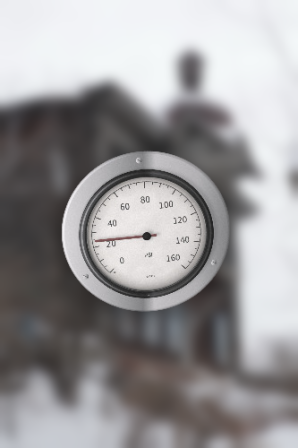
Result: 25
